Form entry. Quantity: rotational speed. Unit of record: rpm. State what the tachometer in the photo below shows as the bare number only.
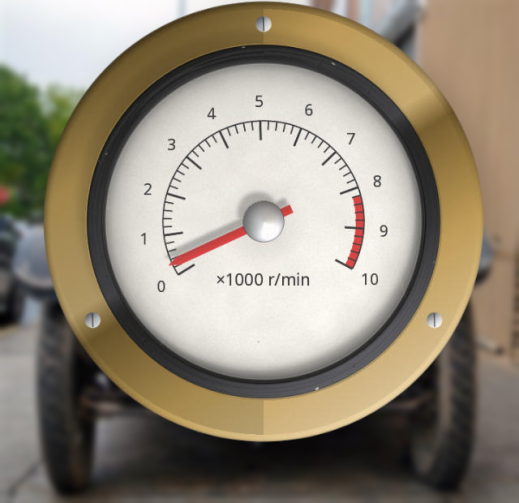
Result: 300
